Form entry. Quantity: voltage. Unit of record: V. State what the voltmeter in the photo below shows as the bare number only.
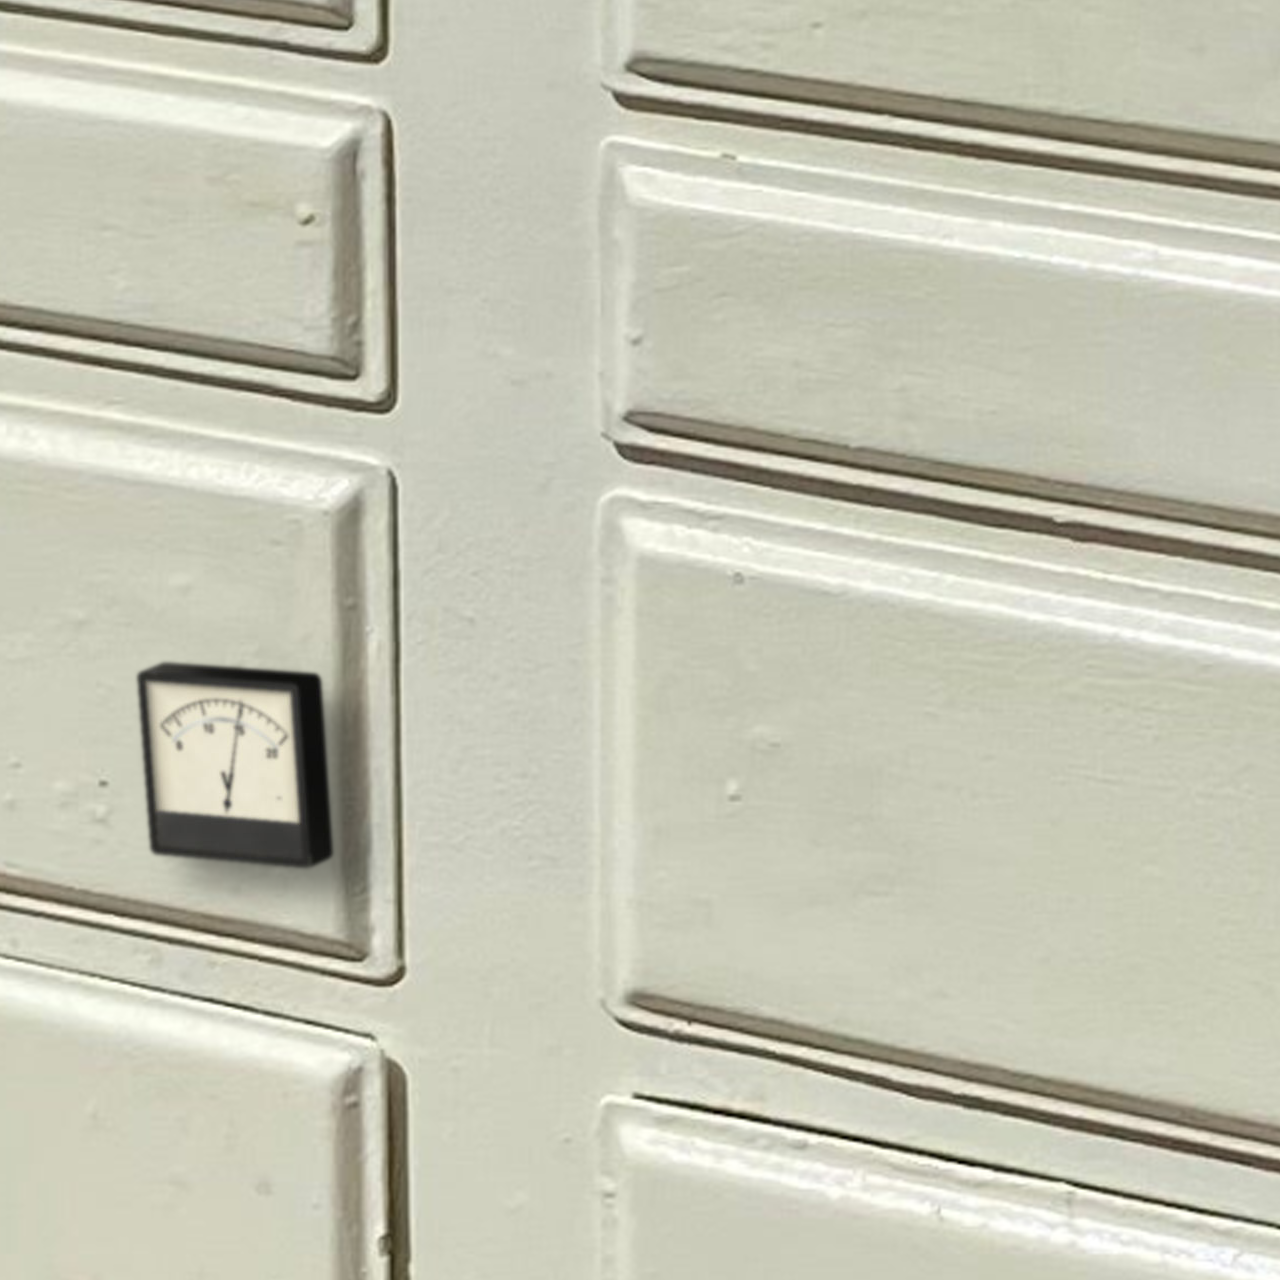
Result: 15
